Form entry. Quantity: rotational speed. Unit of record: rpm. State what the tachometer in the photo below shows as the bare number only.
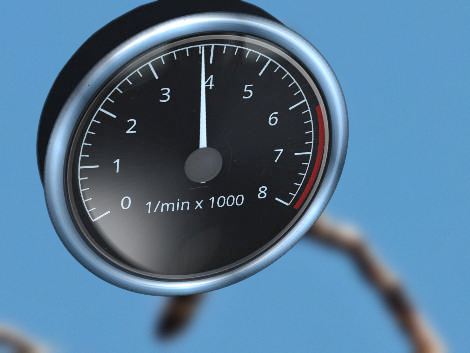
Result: 3800
